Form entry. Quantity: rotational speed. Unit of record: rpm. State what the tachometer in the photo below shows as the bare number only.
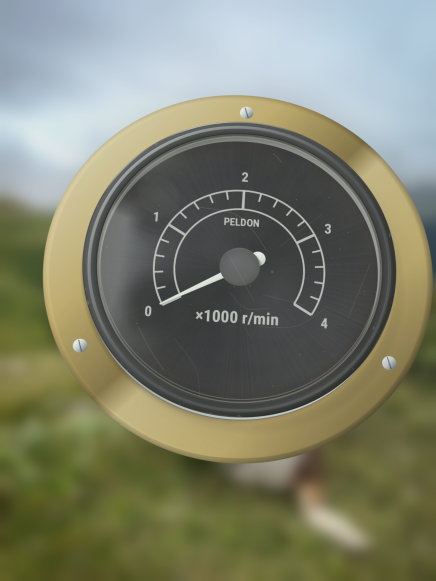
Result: 0
